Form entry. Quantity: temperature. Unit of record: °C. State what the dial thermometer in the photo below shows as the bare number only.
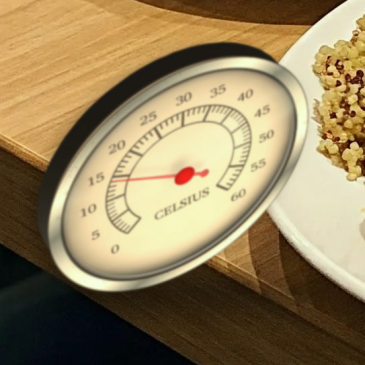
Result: 15
